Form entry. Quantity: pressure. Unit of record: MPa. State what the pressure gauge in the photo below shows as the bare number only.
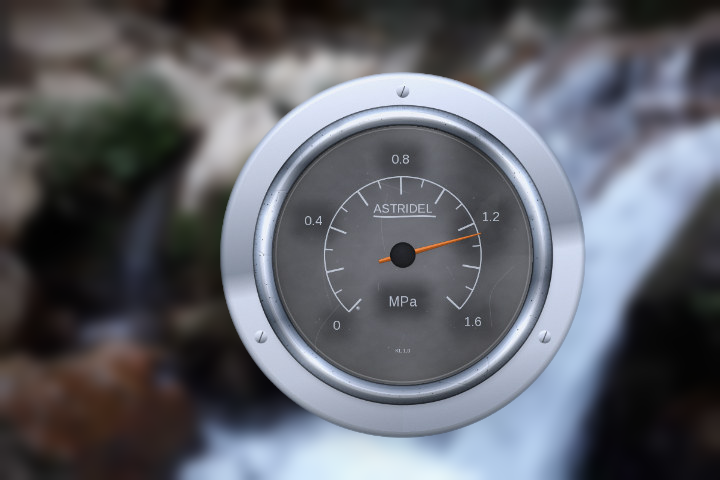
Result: 1.25
